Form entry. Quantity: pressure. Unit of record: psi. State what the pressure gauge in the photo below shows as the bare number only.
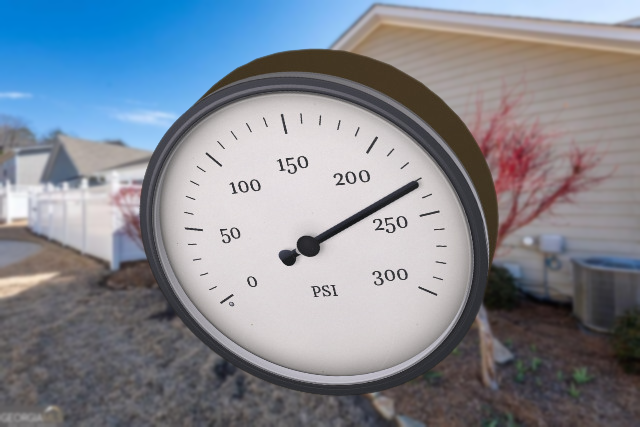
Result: 230
